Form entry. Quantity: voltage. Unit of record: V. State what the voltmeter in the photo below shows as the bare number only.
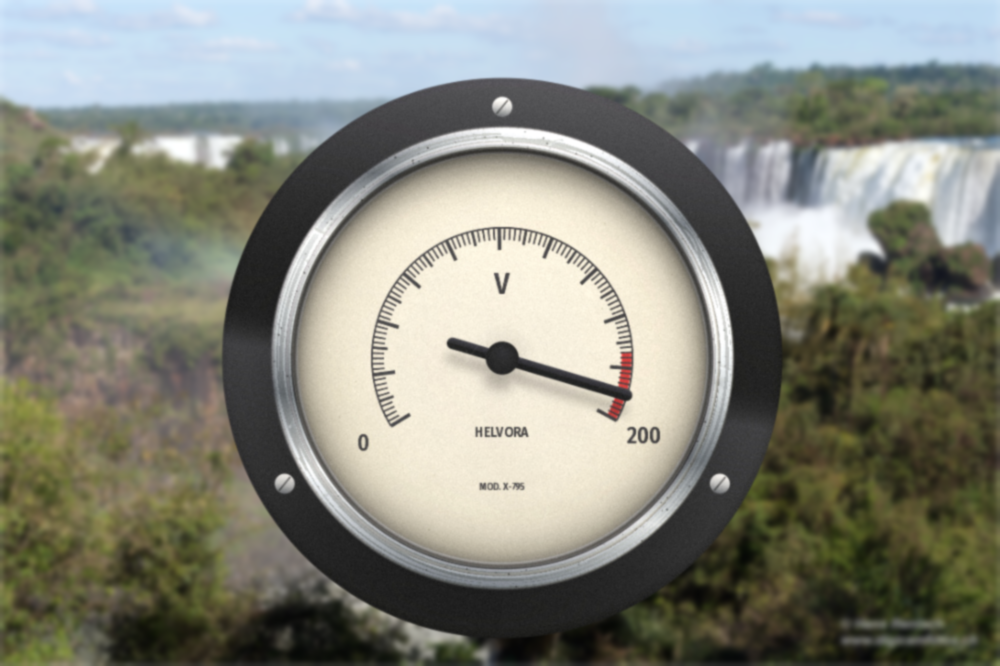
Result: 190
